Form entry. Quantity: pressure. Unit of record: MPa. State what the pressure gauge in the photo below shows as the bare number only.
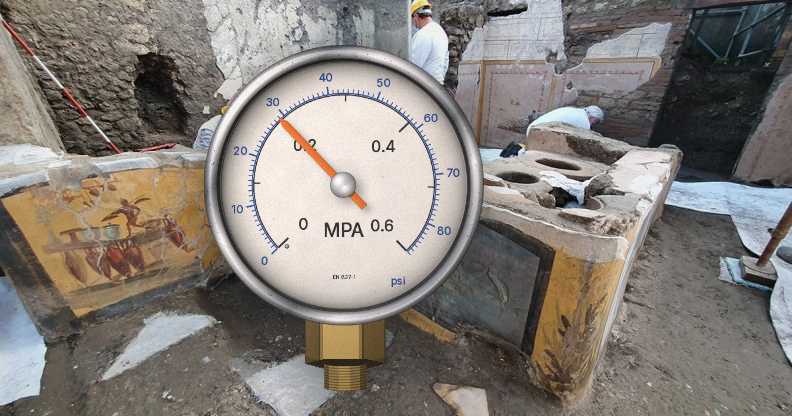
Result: 0.2
